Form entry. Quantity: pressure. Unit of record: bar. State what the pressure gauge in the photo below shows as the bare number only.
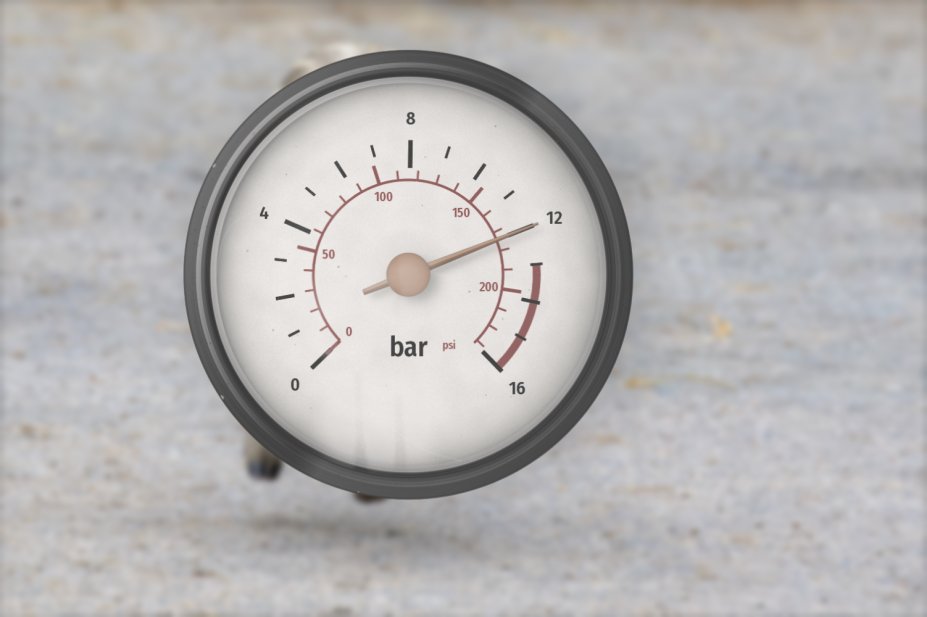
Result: 12
